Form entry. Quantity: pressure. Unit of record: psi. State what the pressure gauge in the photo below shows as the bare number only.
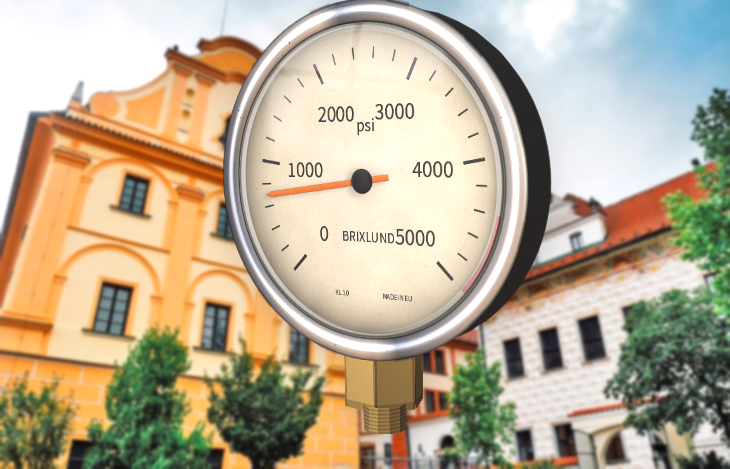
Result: 700
